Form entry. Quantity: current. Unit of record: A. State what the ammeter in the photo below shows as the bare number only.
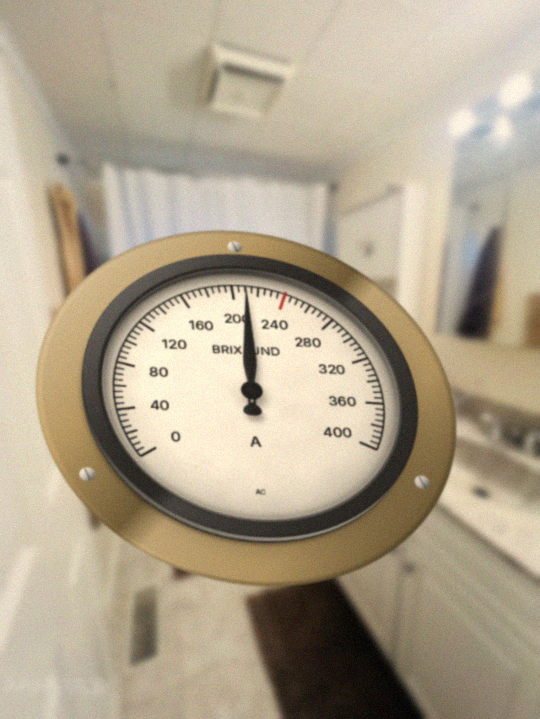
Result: 210
